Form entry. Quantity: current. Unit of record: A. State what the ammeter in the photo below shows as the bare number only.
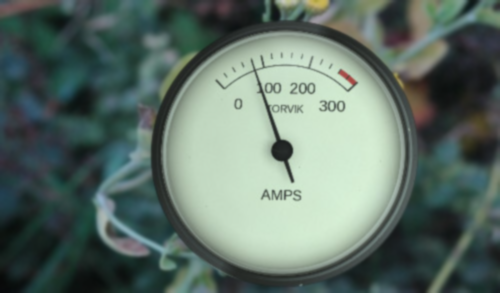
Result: 80
